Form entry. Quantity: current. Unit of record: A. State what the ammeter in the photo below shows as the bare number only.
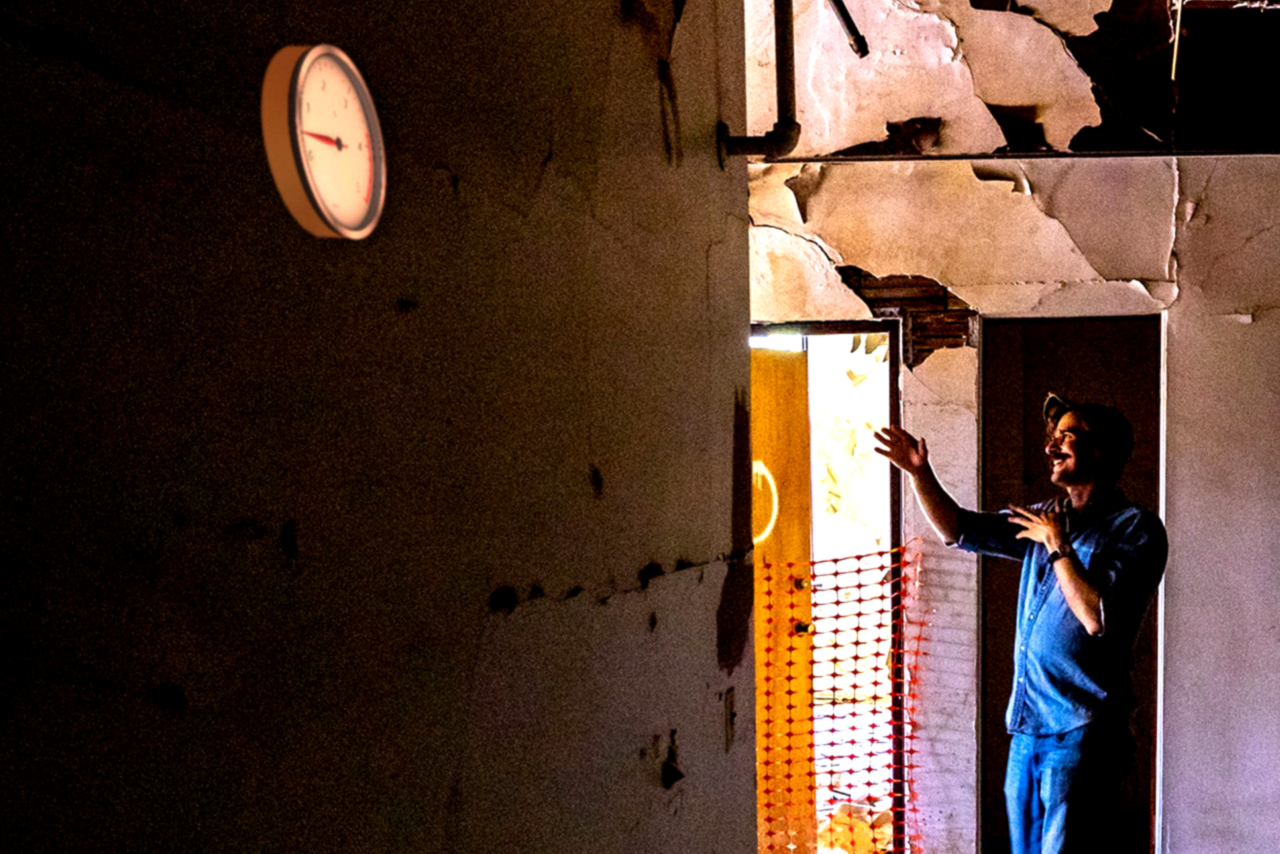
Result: 0.4
